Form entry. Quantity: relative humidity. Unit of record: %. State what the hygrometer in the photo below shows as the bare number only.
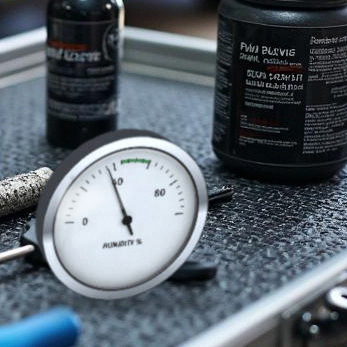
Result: 36
